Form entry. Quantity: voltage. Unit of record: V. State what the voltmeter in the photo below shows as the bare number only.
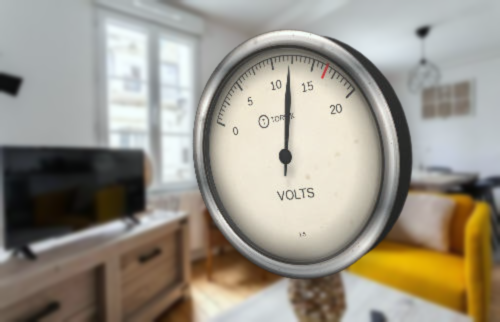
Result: 12.5
